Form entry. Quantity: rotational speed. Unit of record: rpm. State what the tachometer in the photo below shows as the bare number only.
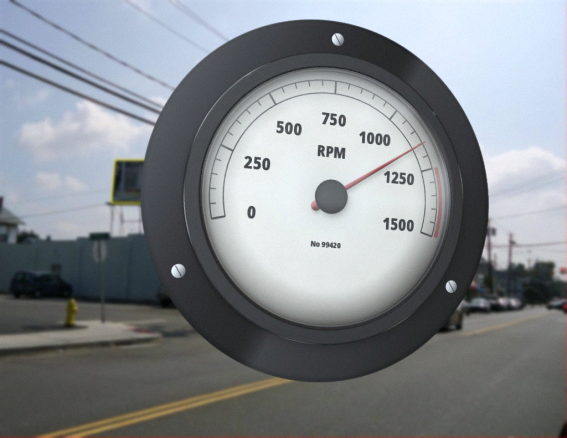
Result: 1150
